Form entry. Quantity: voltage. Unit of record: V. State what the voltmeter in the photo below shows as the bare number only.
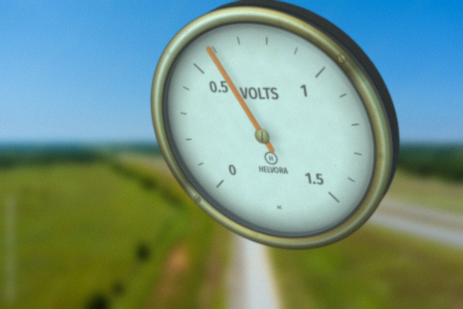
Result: 0.6
